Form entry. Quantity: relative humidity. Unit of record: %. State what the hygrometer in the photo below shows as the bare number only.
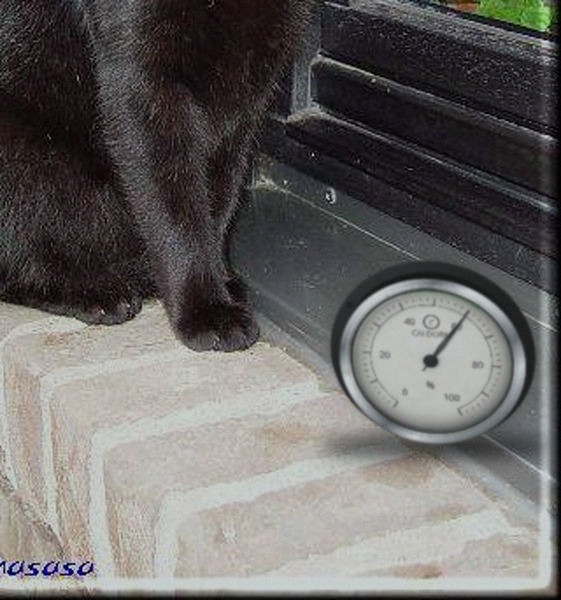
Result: 60
